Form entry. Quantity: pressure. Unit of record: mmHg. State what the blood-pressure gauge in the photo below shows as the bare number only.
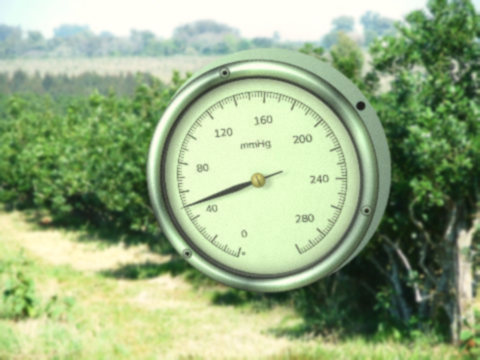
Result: 50
